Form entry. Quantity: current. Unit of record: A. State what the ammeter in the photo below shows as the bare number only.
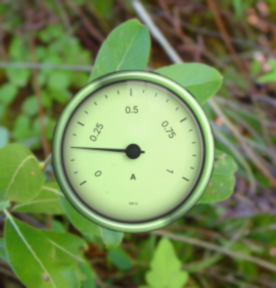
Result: 0.15
